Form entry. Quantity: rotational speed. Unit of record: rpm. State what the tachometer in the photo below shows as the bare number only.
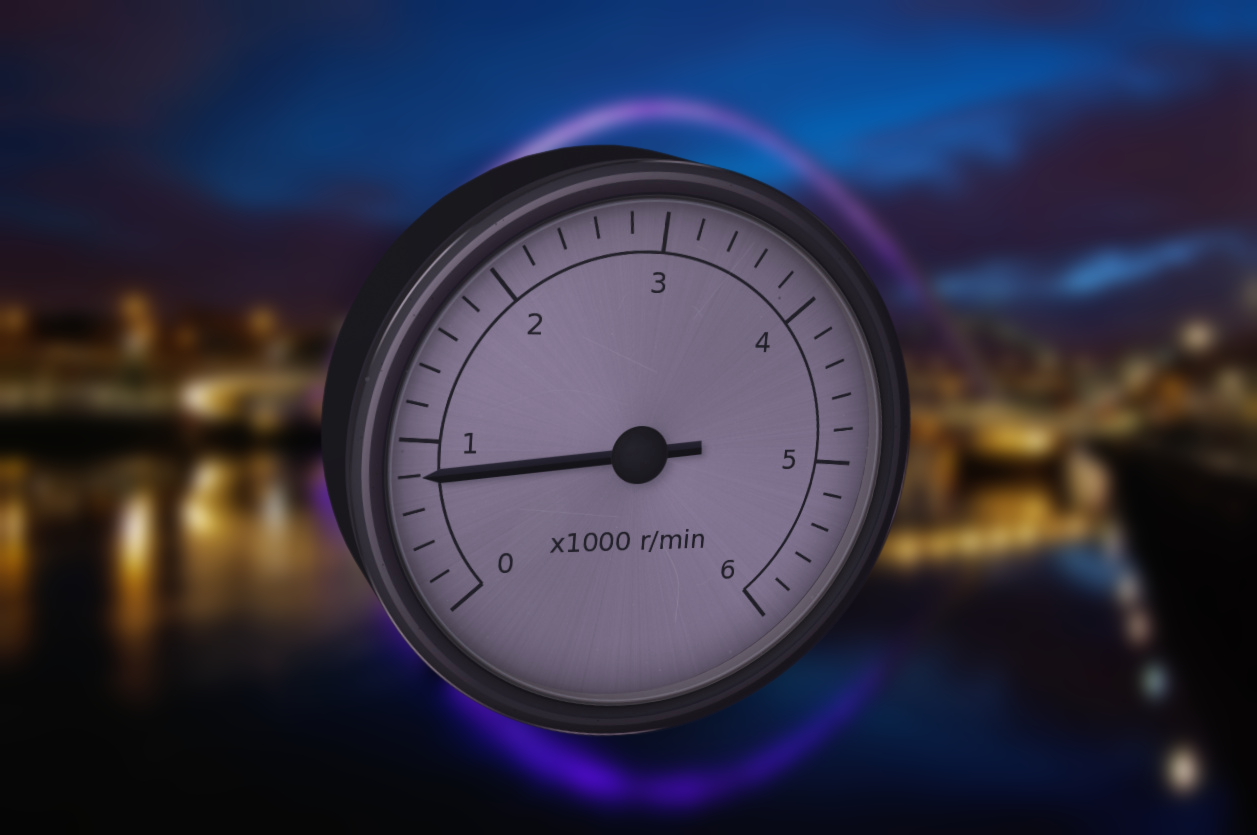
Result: 800
